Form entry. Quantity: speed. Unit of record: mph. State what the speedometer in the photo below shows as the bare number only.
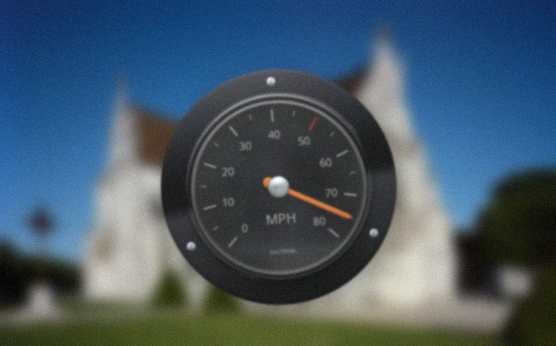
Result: 75
